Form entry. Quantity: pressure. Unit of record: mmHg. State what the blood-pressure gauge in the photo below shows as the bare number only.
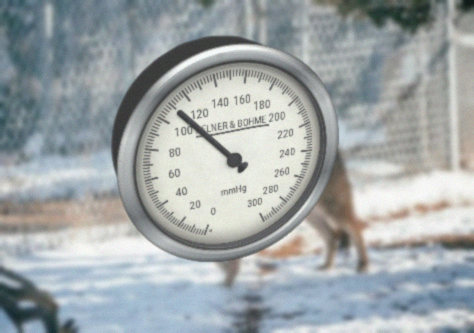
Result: 110
